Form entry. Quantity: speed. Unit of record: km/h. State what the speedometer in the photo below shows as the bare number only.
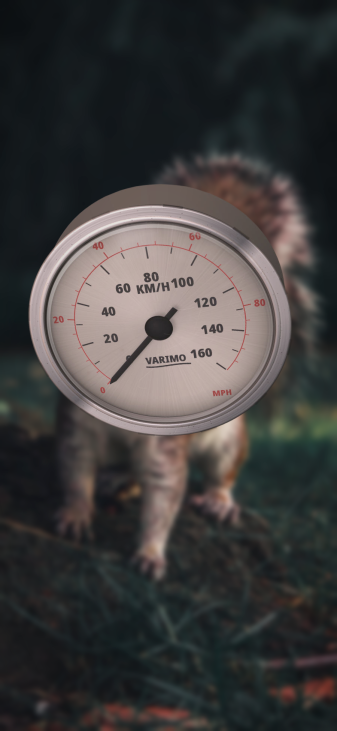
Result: 0
